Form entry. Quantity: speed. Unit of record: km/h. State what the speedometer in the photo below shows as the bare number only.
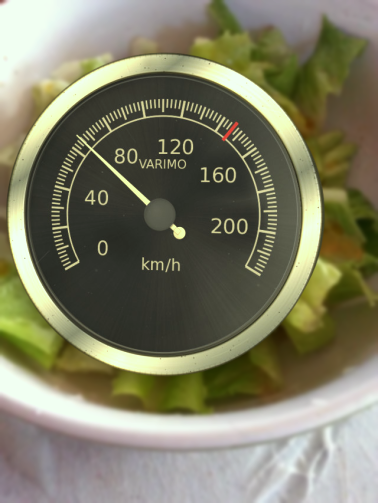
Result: 66
